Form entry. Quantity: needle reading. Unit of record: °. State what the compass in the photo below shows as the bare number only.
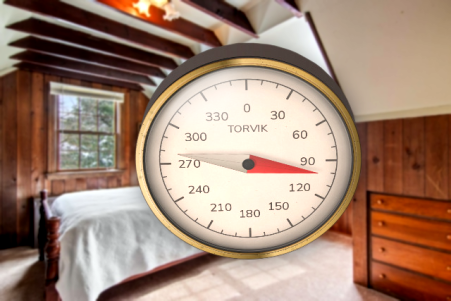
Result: 100
